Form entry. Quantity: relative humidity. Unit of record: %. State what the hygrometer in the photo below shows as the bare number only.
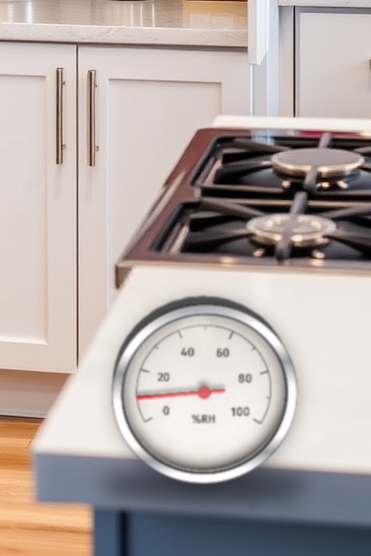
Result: 10
